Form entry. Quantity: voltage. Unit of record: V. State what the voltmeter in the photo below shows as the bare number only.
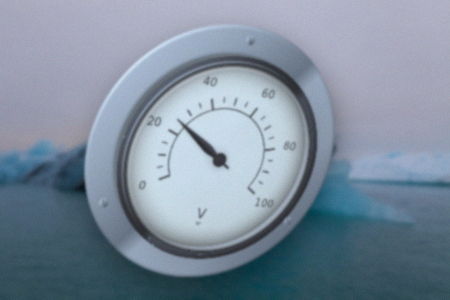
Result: 25
